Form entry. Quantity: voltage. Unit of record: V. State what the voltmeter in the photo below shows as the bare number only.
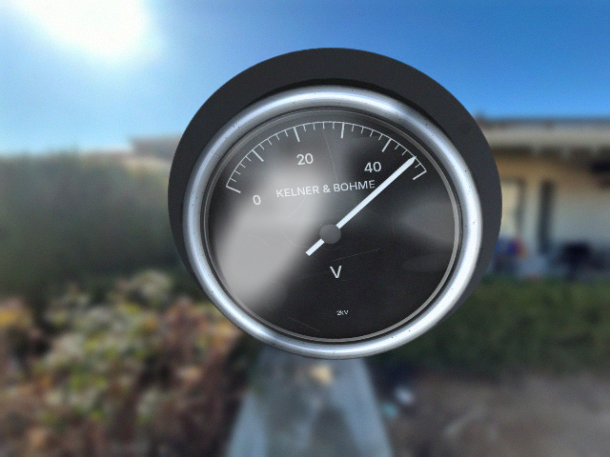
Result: 46
